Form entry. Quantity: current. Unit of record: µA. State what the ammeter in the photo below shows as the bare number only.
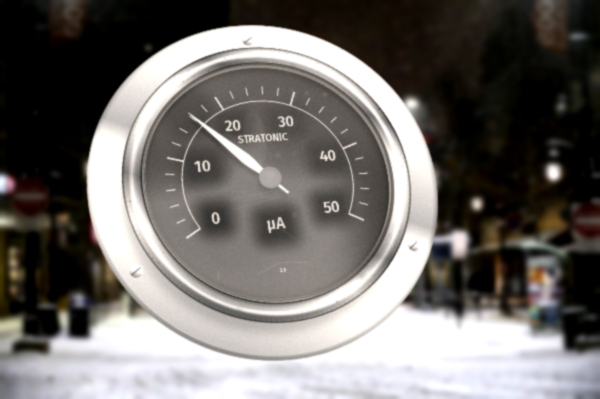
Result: 16
